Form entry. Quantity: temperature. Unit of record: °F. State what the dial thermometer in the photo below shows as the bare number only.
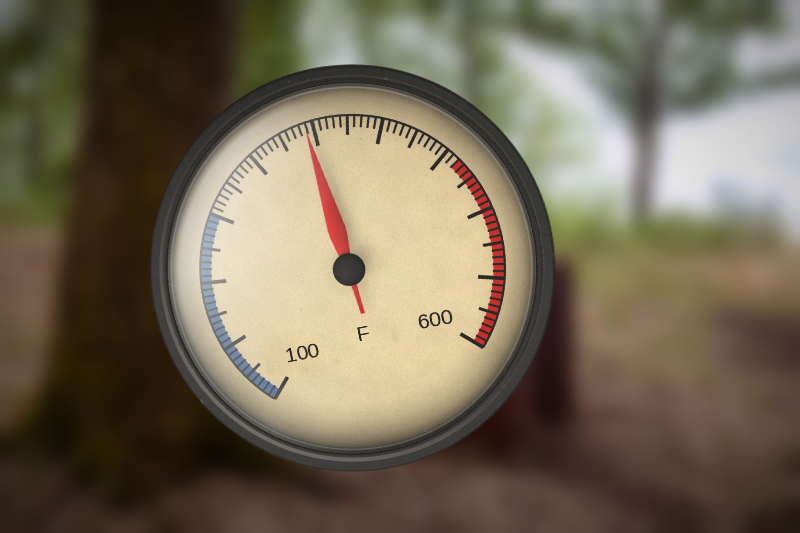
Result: 345
